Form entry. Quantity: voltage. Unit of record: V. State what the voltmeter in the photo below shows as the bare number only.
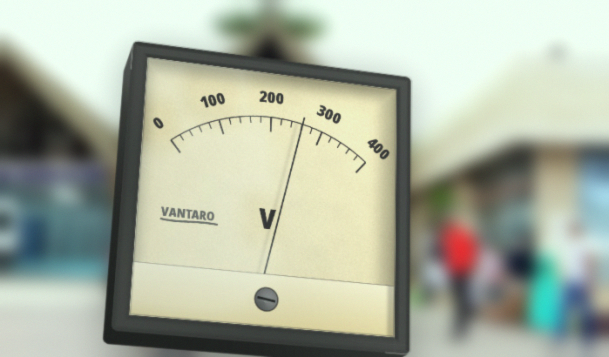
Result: 260
